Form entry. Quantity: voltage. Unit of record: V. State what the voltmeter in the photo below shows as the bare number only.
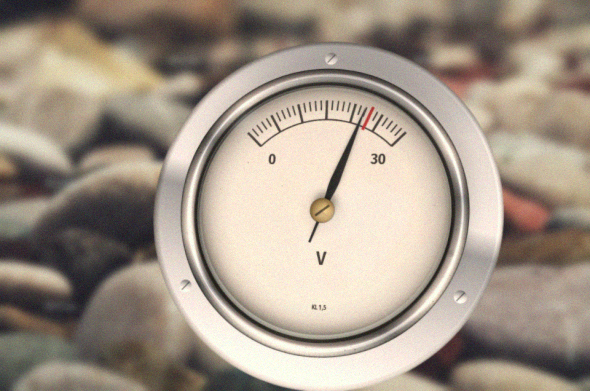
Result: 22
